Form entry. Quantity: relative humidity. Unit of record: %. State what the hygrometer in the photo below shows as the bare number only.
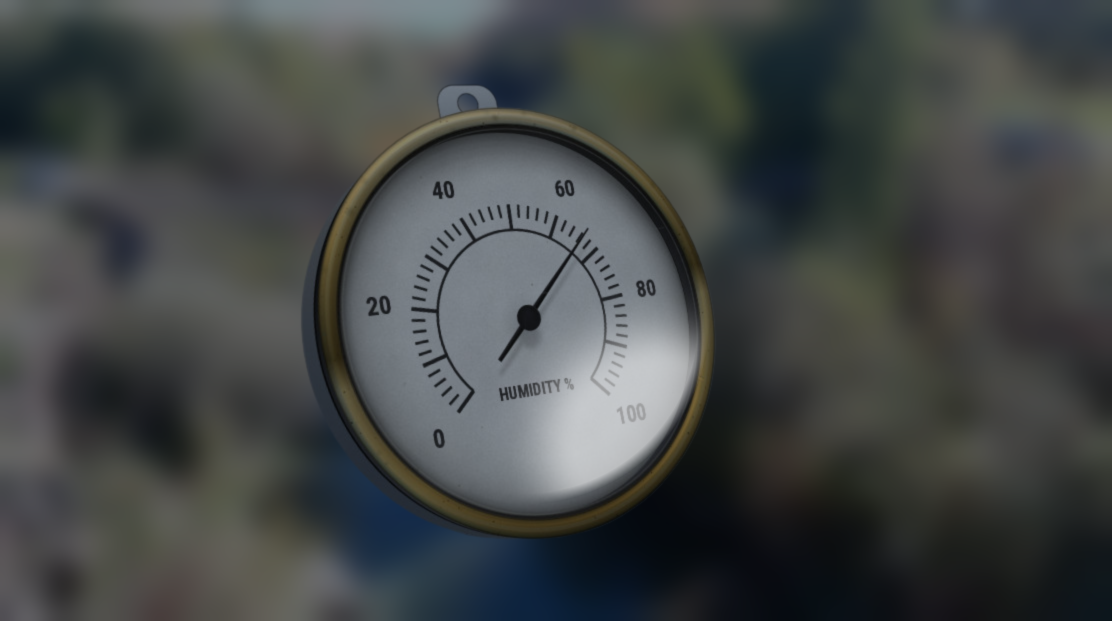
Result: 66
